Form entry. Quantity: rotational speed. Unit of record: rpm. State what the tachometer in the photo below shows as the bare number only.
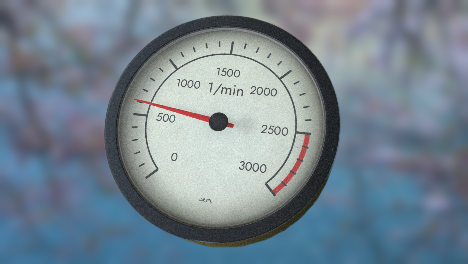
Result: 600
